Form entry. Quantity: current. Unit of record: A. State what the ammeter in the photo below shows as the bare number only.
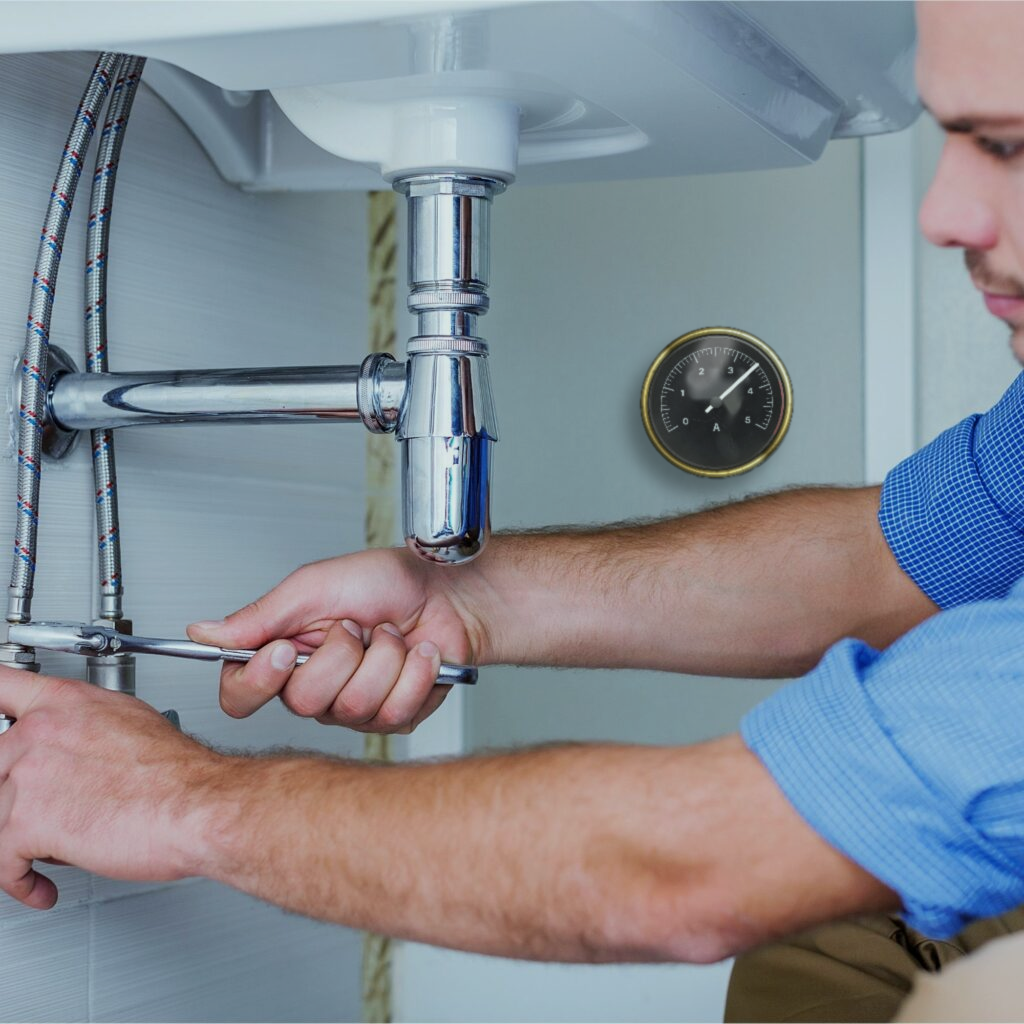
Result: 3.5
